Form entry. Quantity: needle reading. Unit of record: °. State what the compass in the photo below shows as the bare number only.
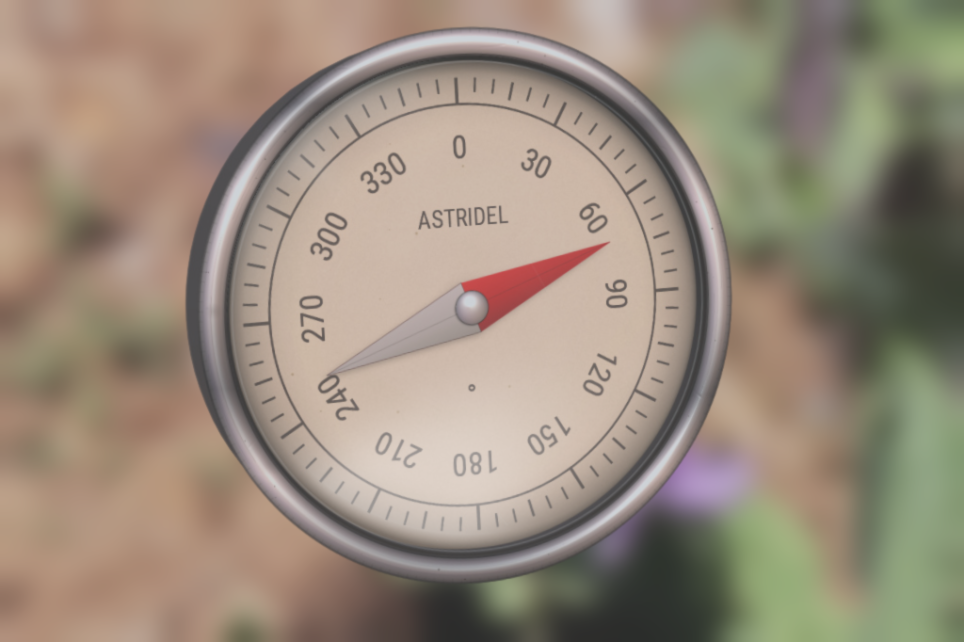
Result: 70
